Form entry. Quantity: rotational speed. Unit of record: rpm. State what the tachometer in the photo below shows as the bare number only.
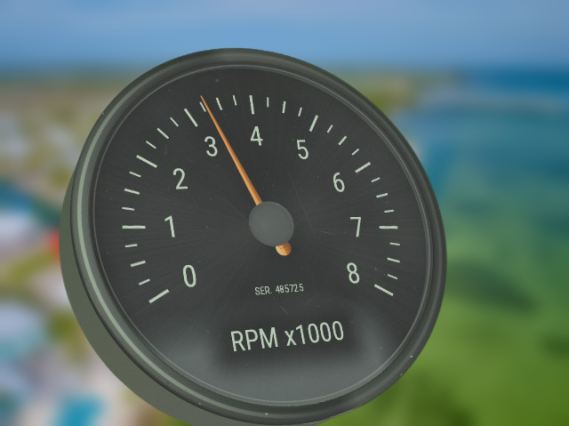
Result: 3250
